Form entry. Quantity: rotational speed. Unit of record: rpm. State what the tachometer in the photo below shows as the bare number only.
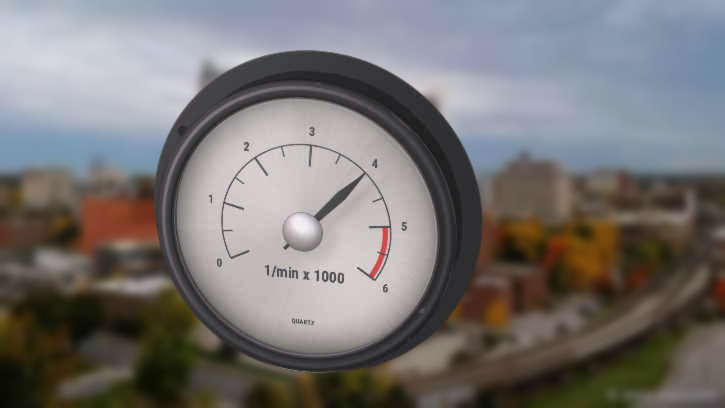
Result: 4000
